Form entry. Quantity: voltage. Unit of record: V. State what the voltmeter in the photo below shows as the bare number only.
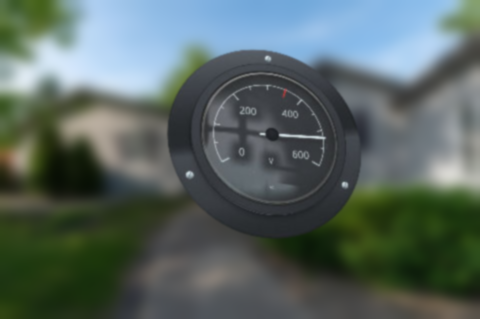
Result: 525
